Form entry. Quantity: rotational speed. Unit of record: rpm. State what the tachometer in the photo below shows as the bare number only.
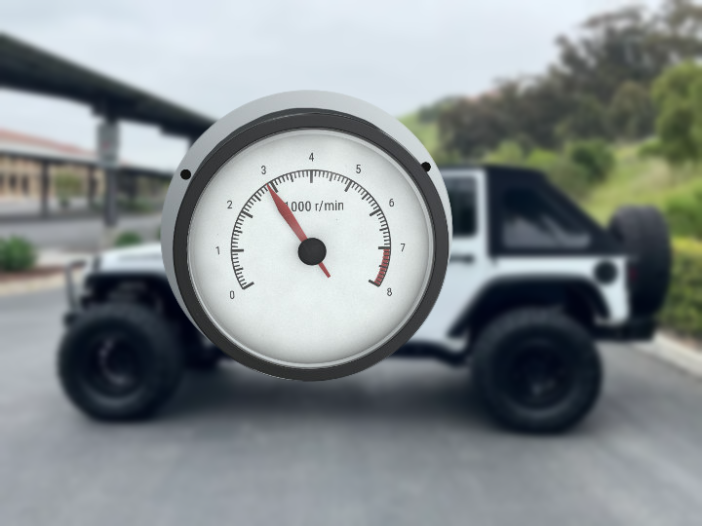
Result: 2900
